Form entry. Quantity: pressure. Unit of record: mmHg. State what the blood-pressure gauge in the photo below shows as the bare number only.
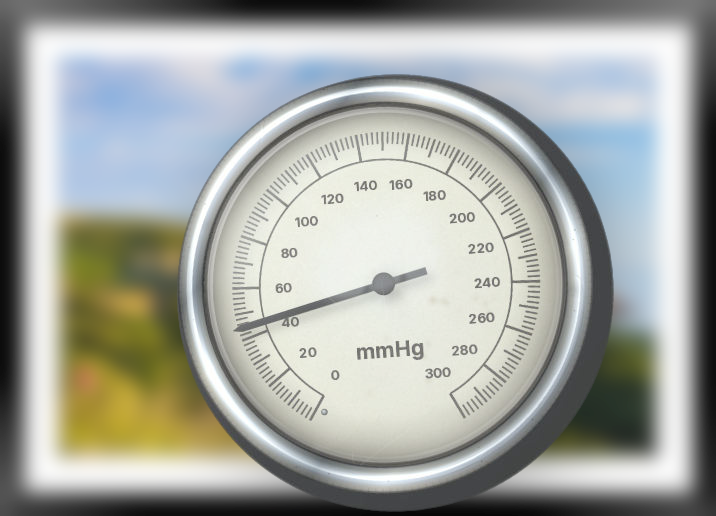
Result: 44
